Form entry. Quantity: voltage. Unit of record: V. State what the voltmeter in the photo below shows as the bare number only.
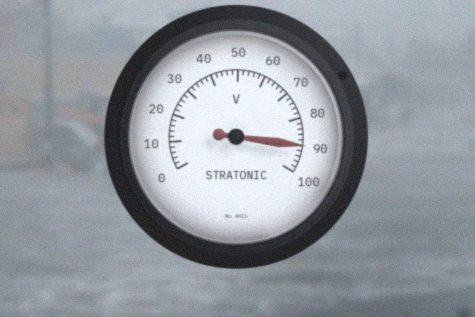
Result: 90
